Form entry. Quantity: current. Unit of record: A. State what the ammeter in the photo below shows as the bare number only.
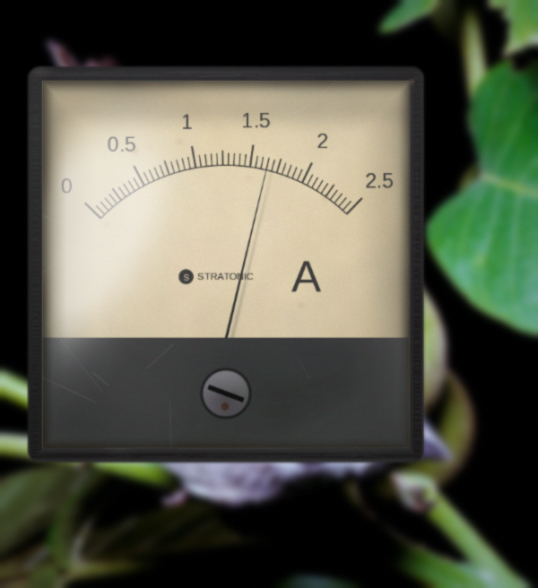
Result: 1.65
